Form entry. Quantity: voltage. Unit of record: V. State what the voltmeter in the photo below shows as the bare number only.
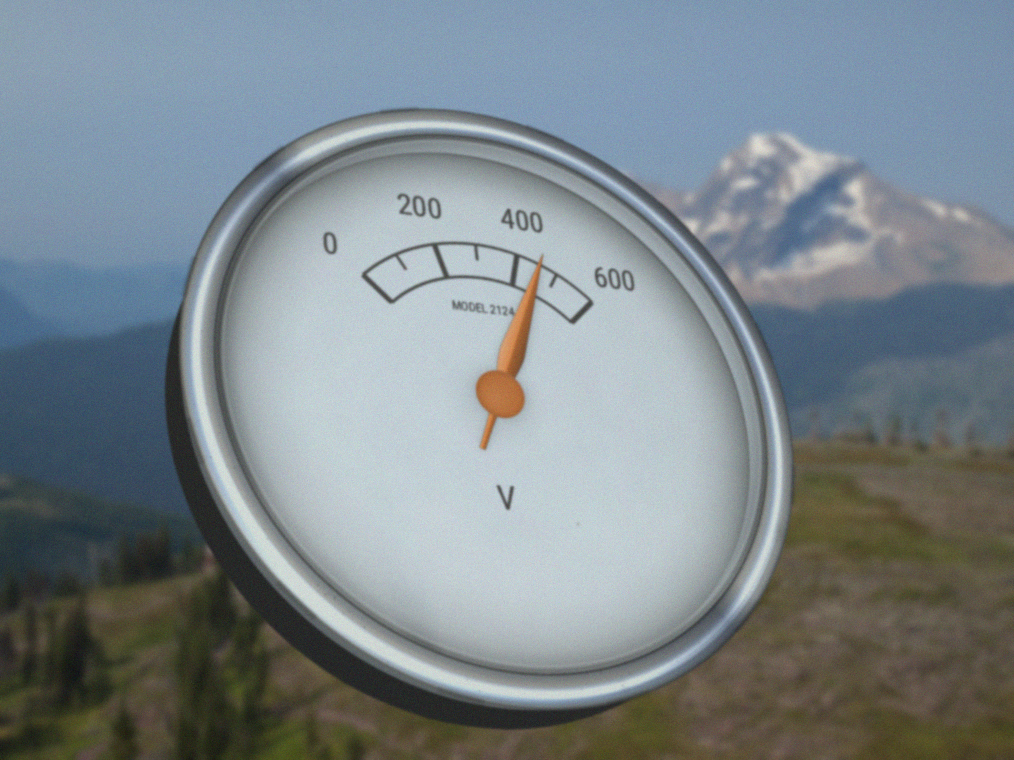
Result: 450
